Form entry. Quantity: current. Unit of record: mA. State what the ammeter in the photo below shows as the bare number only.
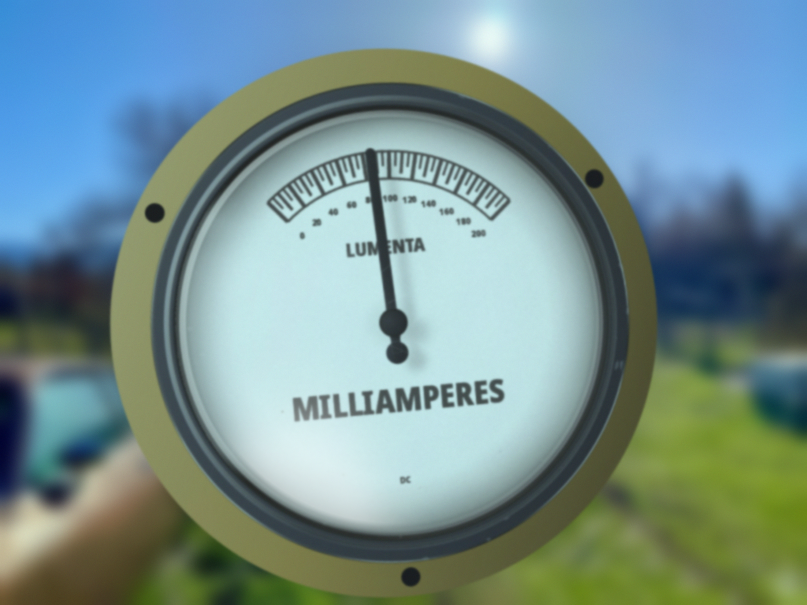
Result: 85
